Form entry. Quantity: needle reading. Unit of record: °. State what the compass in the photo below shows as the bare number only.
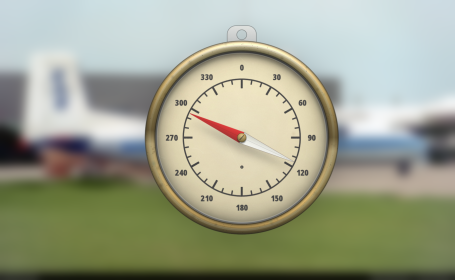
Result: 295
